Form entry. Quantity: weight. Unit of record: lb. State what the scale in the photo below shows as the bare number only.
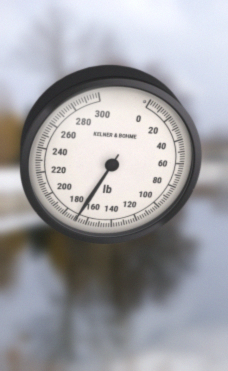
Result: 170
